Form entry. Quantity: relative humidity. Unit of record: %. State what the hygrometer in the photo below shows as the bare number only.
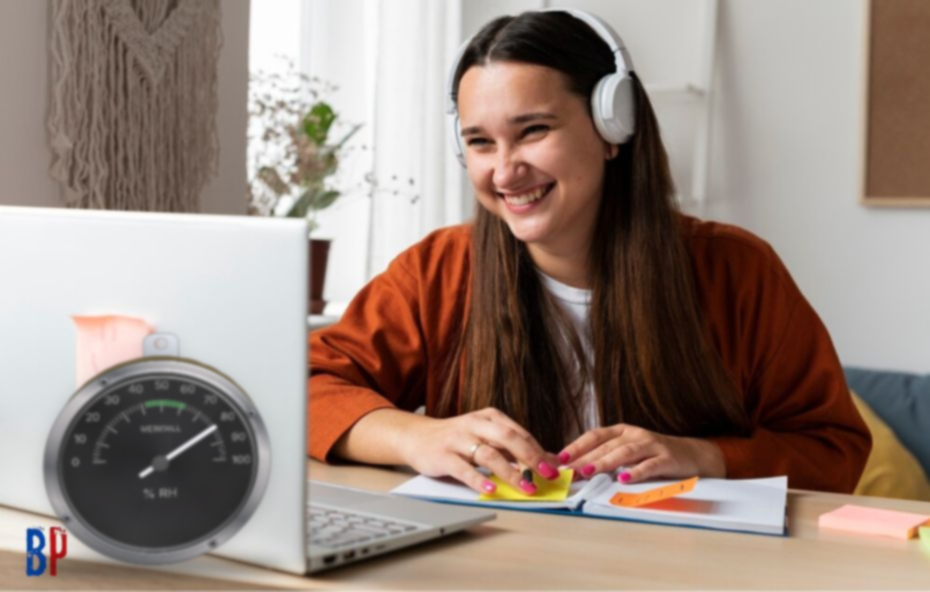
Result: 80
